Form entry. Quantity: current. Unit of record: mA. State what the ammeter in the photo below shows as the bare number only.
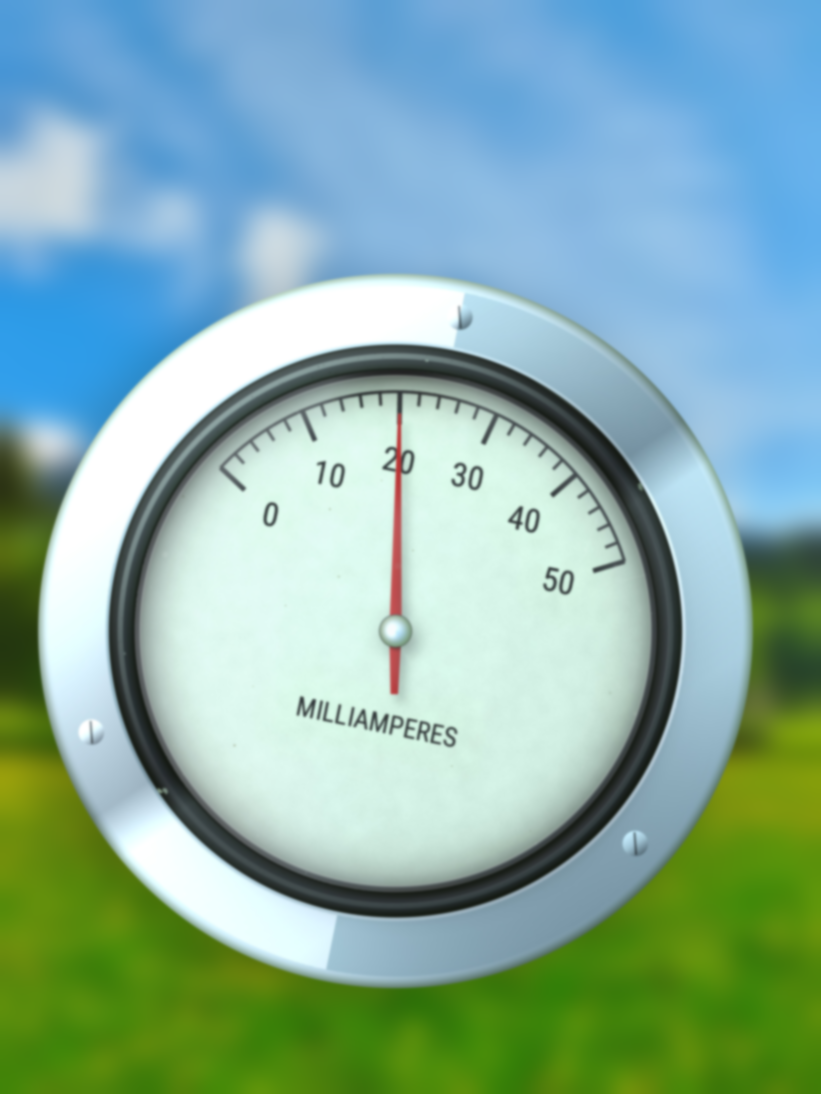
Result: 20
